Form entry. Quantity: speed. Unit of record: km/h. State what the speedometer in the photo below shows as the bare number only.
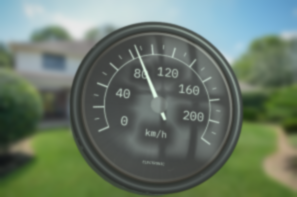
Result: 85
